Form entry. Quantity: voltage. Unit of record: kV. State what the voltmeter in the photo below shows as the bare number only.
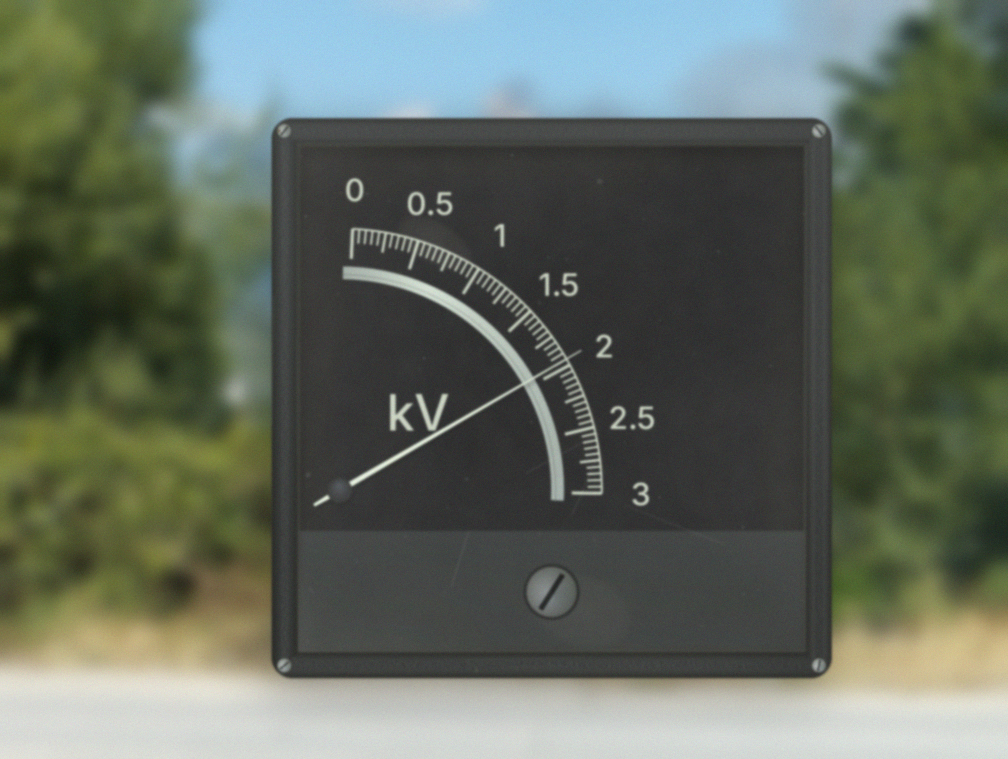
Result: 1.95
